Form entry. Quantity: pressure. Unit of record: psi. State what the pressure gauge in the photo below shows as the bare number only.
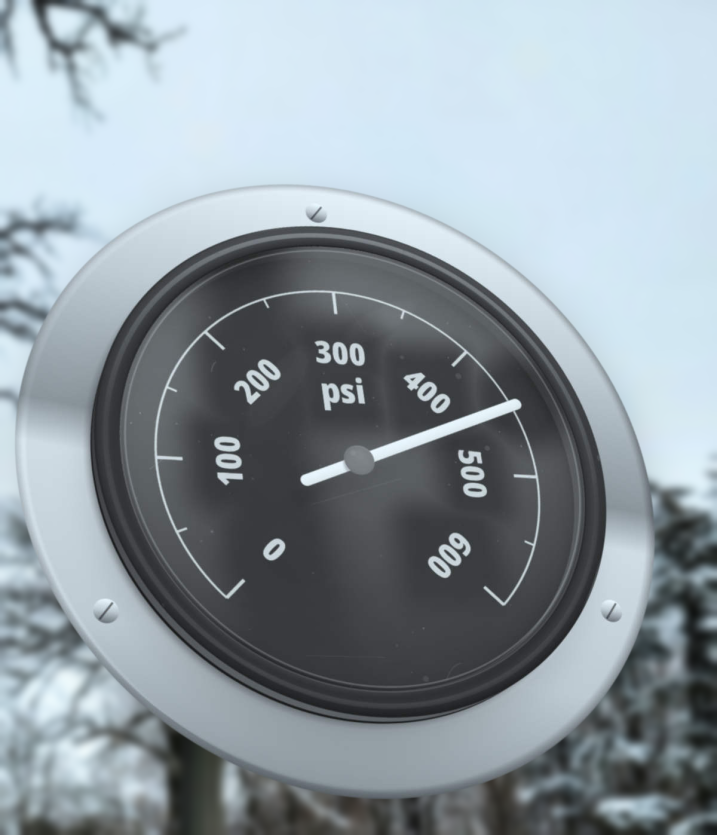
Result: 450
